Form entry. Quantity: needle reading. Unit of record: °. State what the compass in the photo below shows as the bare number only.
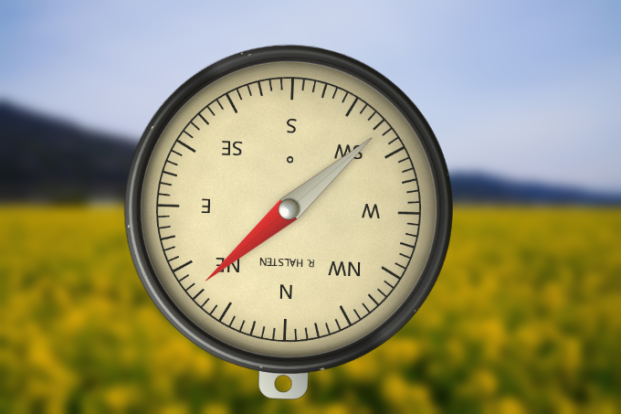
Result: 47.5
